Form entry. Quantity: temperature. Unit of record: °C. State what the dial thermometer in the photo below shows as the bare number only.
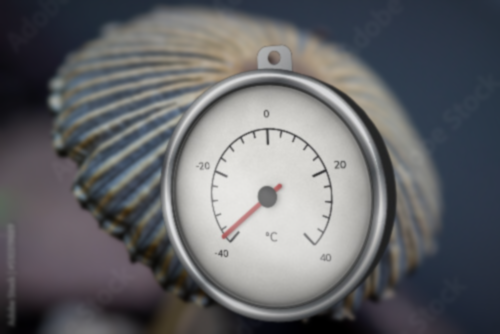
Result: -38
